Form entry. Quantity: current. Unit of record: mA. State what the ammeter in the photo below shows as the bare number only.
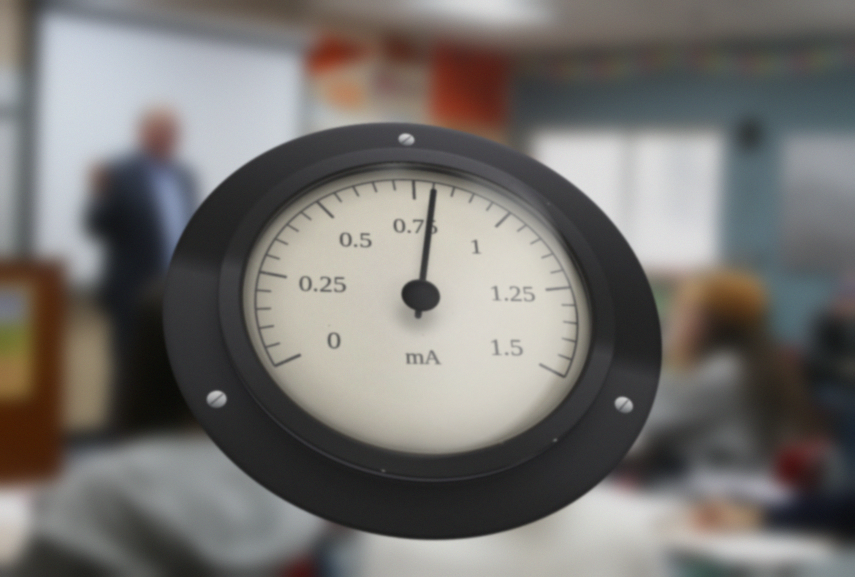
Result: 0.8
